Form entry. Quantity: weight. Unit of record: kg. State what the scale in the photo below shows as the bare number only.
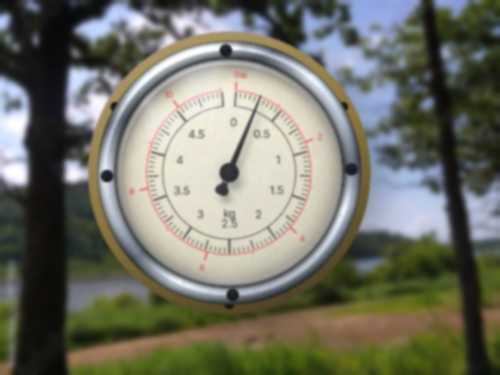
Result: 0.25
